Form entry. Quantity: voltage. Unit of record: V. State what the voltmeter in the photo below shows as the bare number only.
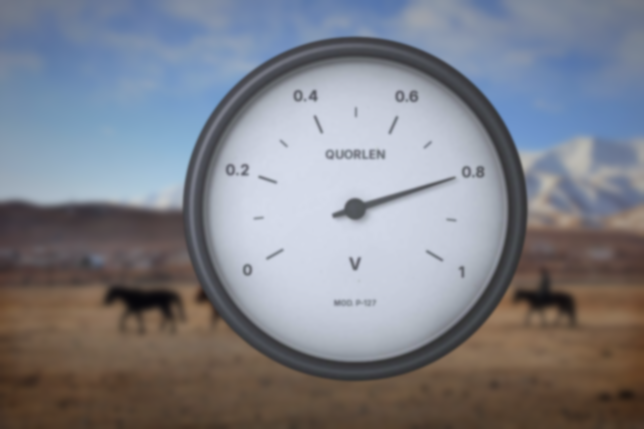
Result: 0.8
